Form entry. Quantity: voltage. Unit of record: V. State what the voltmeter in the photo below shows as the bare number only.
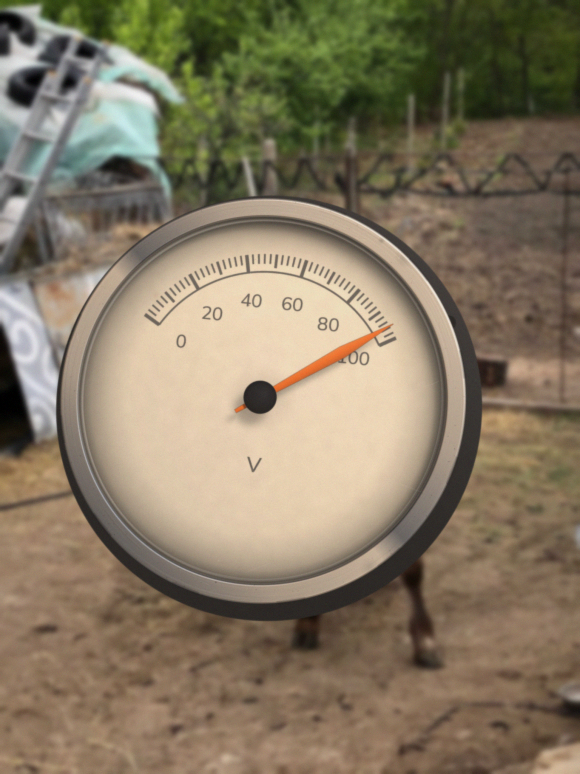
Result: 96
